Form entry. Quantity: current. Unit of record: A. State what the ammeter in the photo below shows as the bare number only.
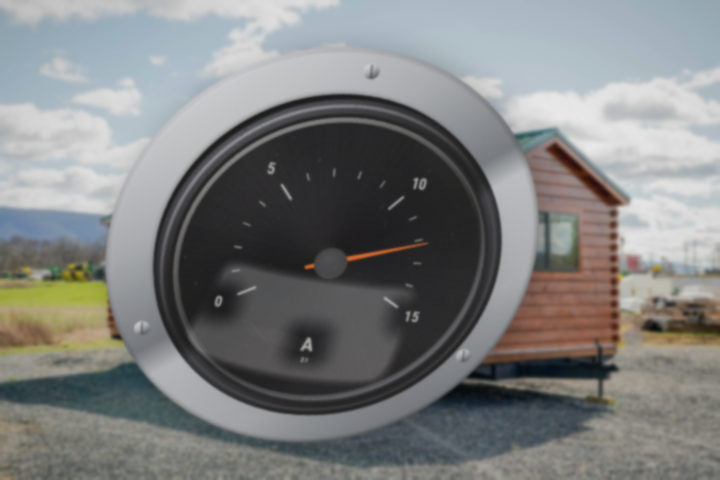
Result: 12
